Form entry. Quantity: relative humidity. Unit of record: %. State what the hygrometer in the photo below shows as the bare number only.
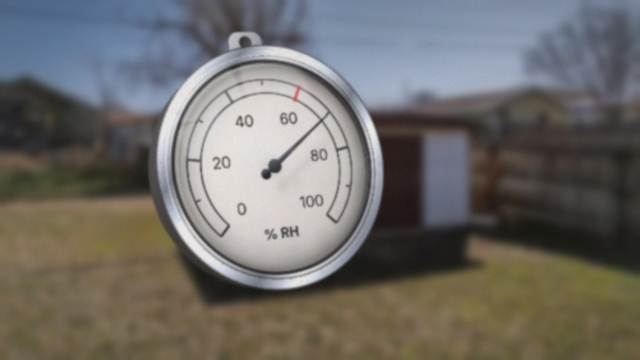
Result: 70
